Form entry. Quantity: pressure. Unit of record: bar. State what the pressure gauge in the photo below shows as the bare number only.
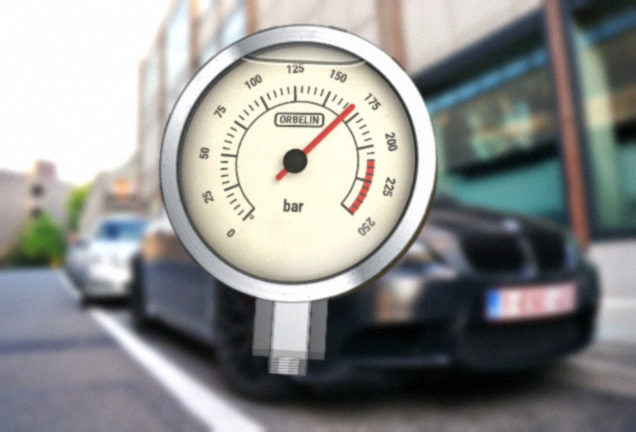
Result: 170
